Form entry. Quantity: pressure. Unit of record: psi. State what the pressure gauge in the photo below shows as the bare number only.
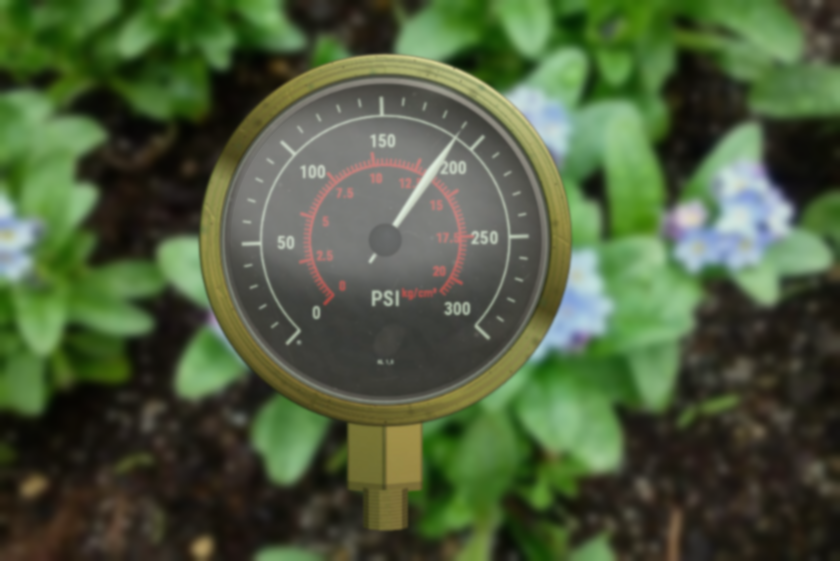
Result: 190
